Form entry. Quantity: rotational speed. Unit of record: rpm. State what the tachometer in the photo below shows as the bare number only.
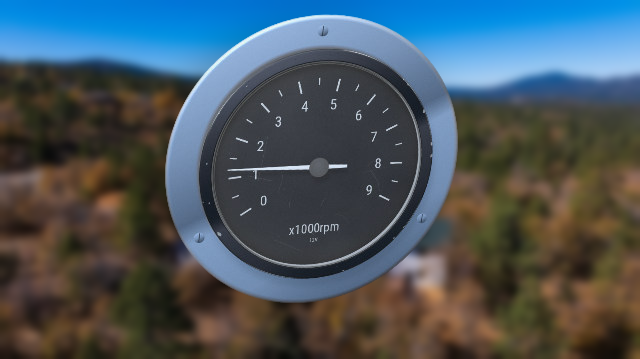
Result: 1250
